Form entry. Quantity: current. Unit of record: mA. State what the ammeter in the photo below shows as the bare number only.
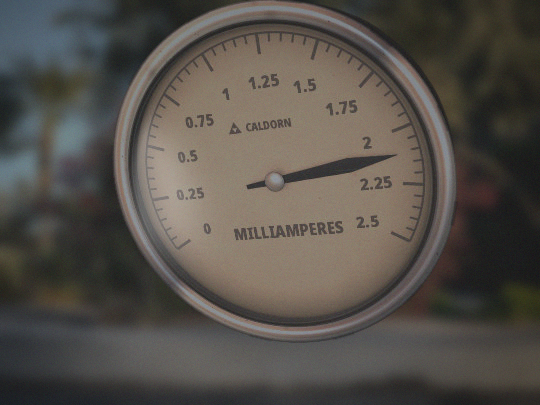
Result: 2.1
